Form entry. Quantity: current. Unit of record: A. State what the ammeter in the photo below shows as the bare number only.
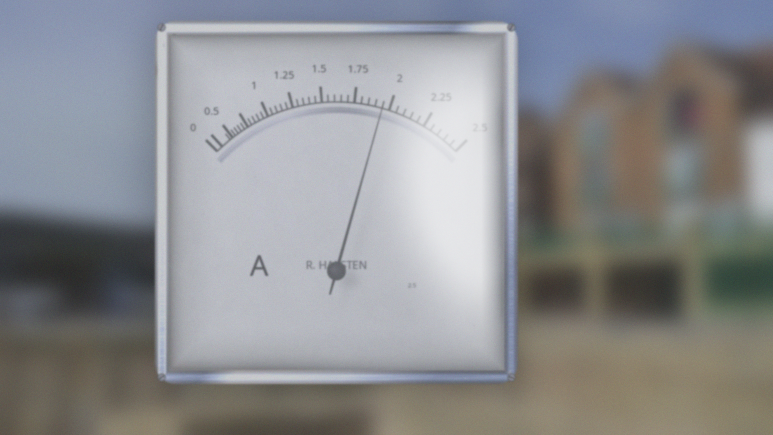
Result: 1.95
